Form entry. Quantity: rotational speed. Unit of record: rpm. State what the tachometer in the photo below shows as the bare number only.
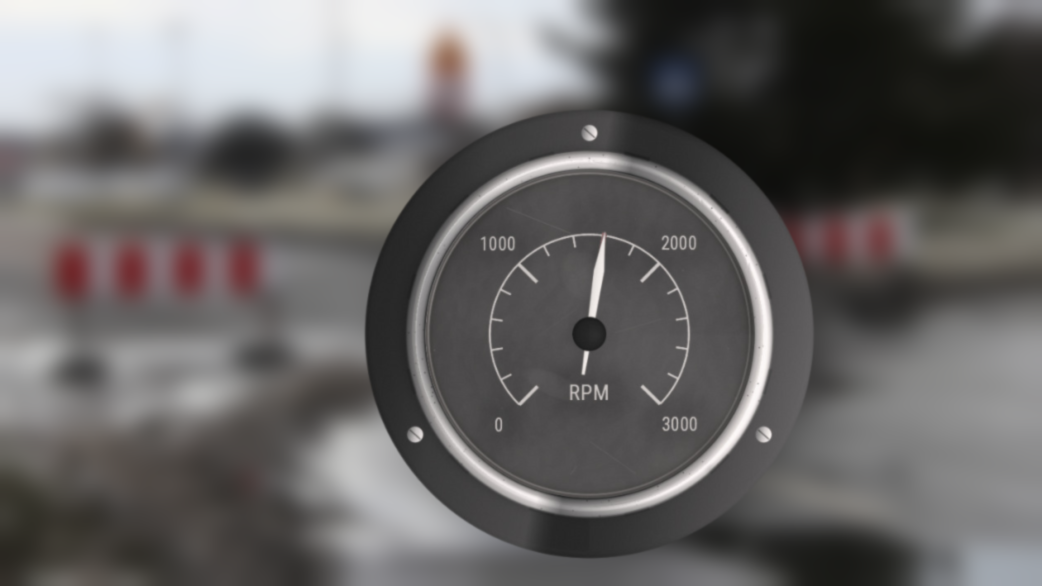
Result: 1600
